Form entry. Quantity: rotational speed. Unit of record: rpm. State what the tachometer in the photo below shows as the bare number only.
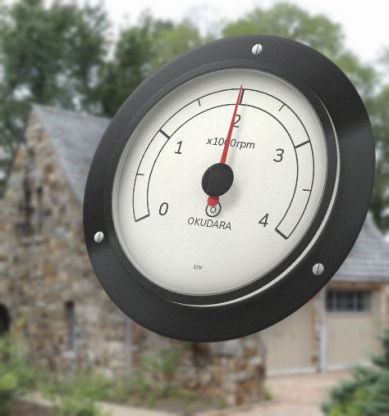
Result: 2000
